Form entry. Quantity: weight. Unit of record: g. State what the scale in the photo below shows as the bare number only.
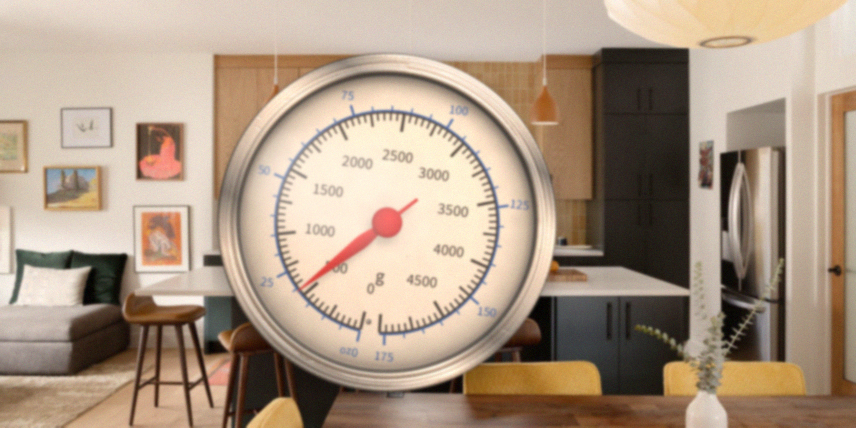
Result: 550
